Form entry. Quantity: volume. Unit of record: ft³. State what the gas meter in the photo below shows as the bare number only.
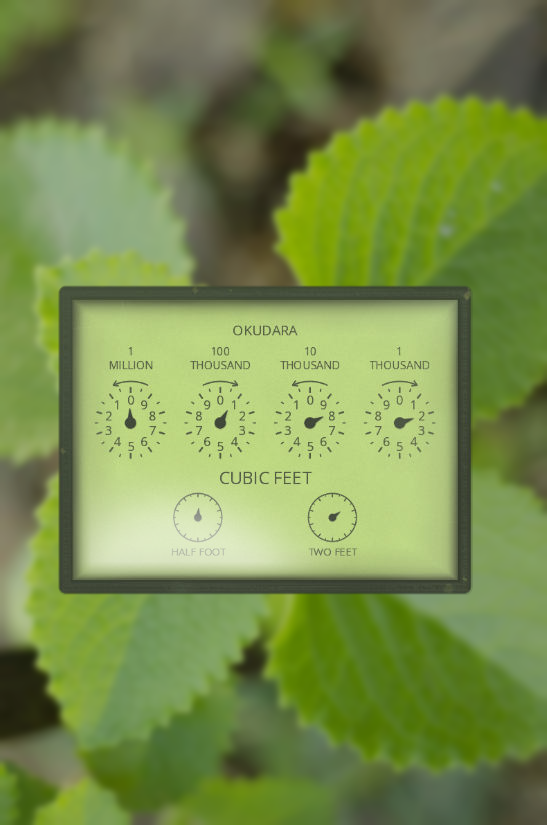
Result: 8200
